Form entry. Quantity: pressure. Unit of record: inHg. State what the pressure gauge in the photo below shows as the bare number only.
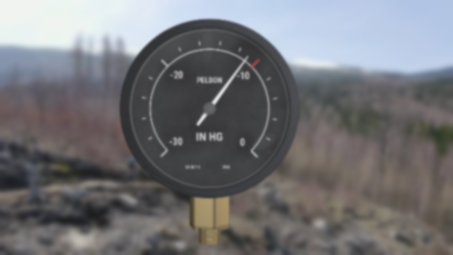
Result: -11
